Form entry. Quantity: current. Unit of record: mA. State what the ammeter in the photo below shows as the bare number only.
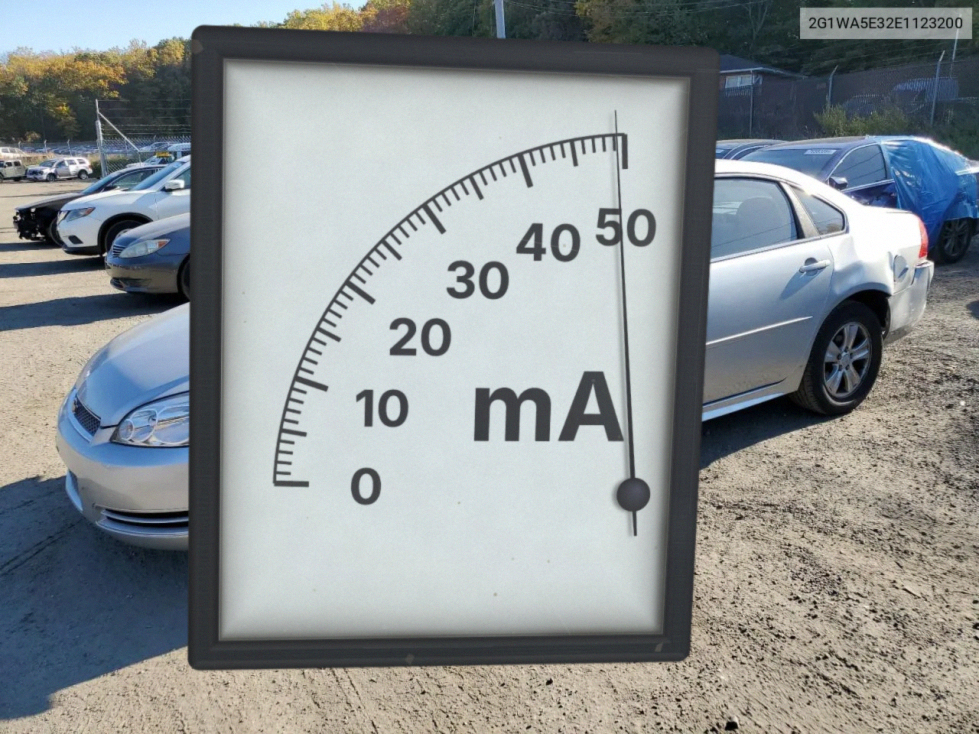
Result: 49
